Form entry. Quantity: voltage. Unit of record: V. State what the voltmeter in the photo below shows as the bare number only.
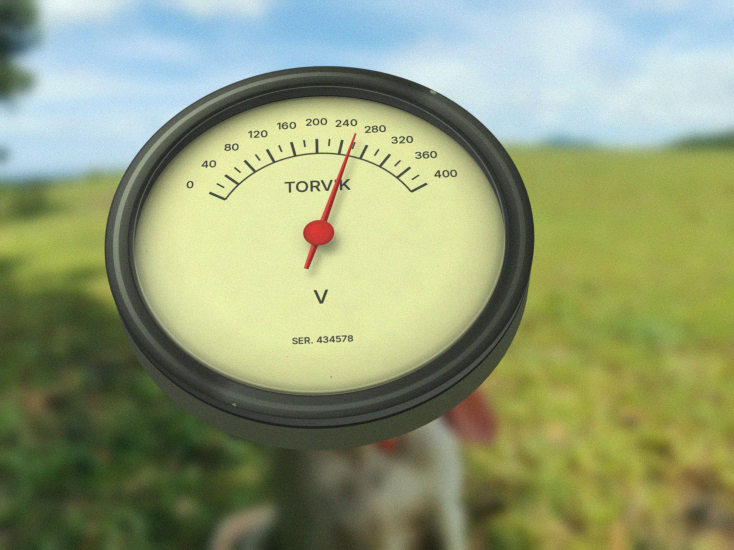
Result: 260
